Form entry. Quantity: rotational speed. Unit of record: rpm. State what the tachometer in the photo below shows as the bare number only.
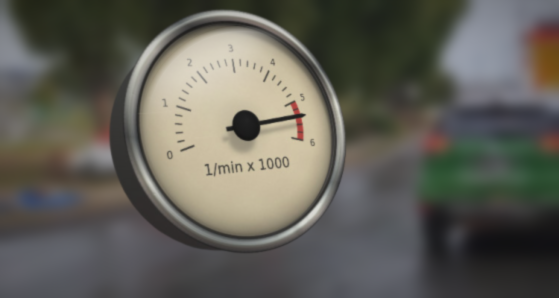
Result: 5400
